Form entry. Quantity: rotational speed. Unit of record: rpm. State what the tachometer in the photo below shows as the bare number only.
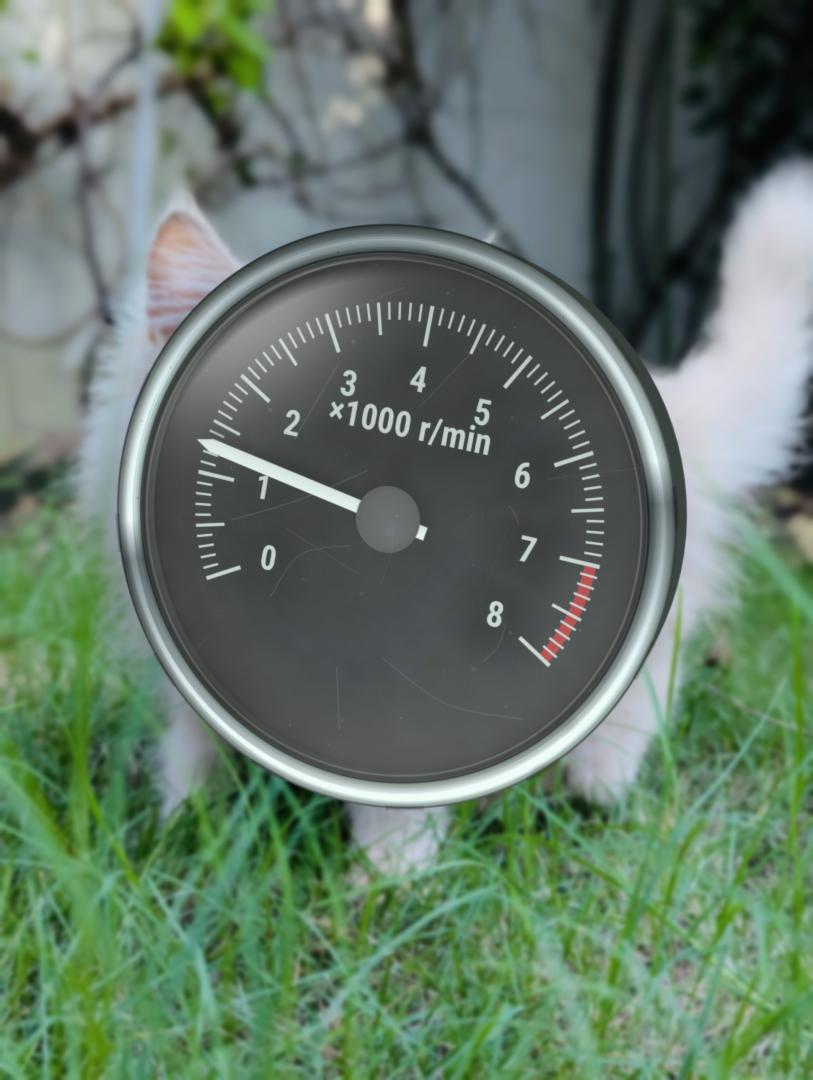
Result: 1300
